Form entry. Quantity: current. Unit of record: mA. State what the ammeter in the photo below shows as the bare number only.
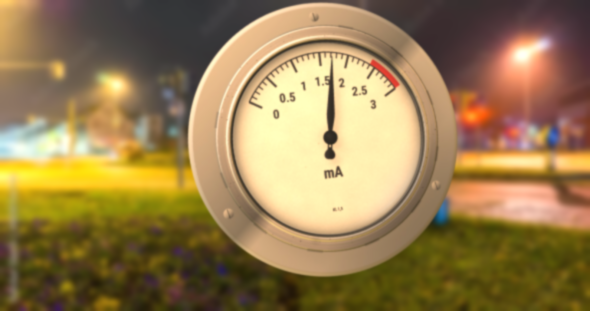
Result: 1.7
